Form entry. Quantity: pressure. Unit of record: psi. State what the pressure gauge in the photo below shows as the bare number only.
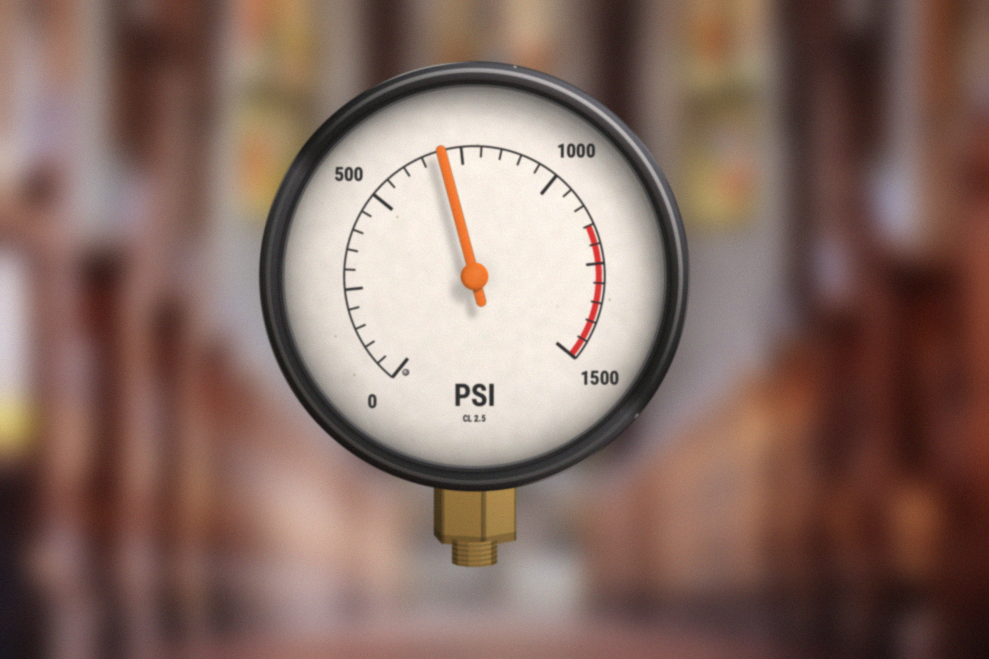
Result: 700
